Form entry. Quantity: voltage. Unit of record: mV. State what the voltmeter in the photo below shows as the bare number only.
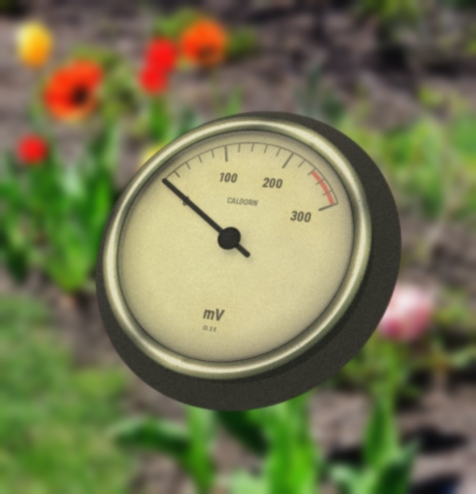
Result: 0
